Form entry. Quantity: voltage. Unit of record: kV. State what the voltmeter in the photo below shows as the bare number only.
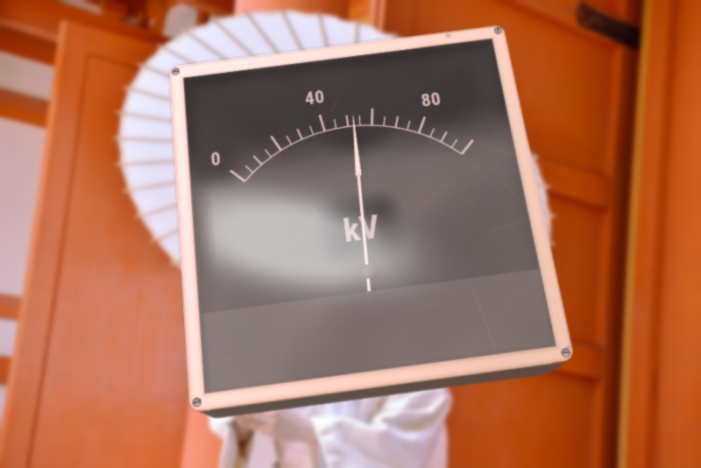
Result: 52.5
